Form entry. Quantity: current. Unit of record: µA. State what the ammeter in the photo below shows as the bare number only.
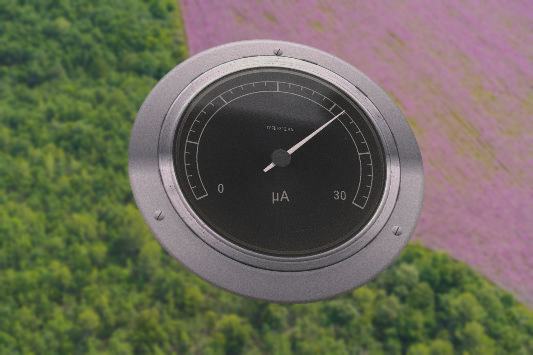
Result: 21
